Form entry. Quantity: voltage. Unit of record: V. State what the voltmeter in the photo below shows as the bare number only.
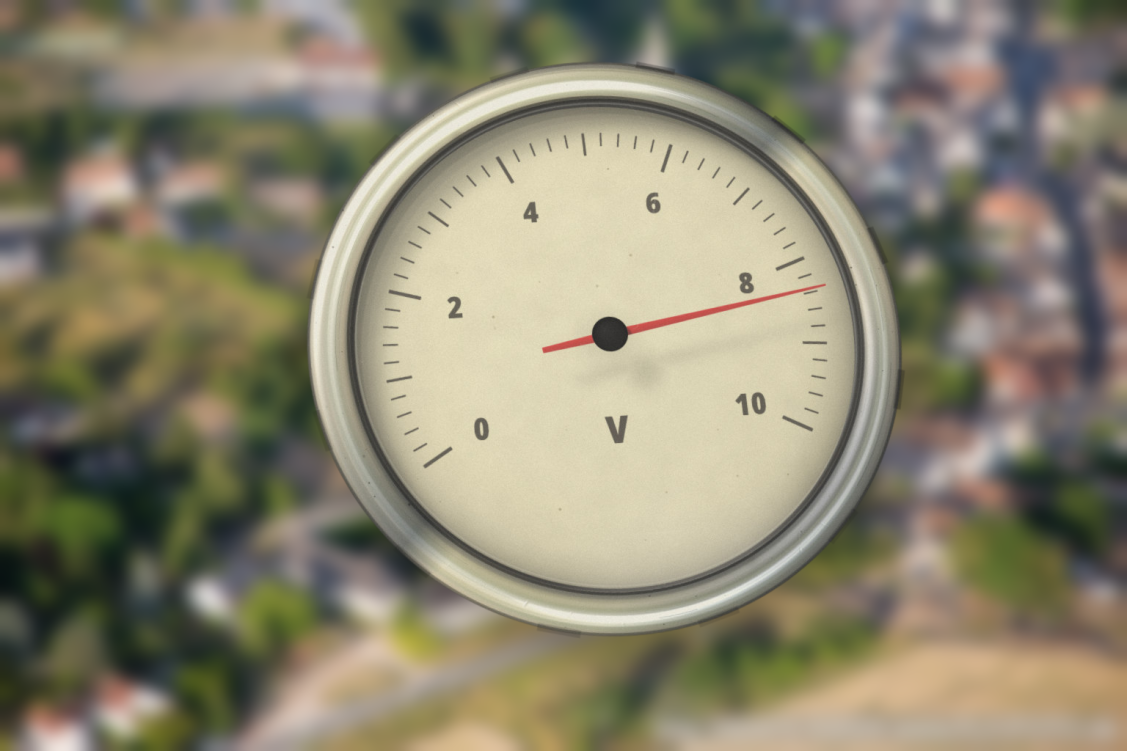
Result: 8.4
